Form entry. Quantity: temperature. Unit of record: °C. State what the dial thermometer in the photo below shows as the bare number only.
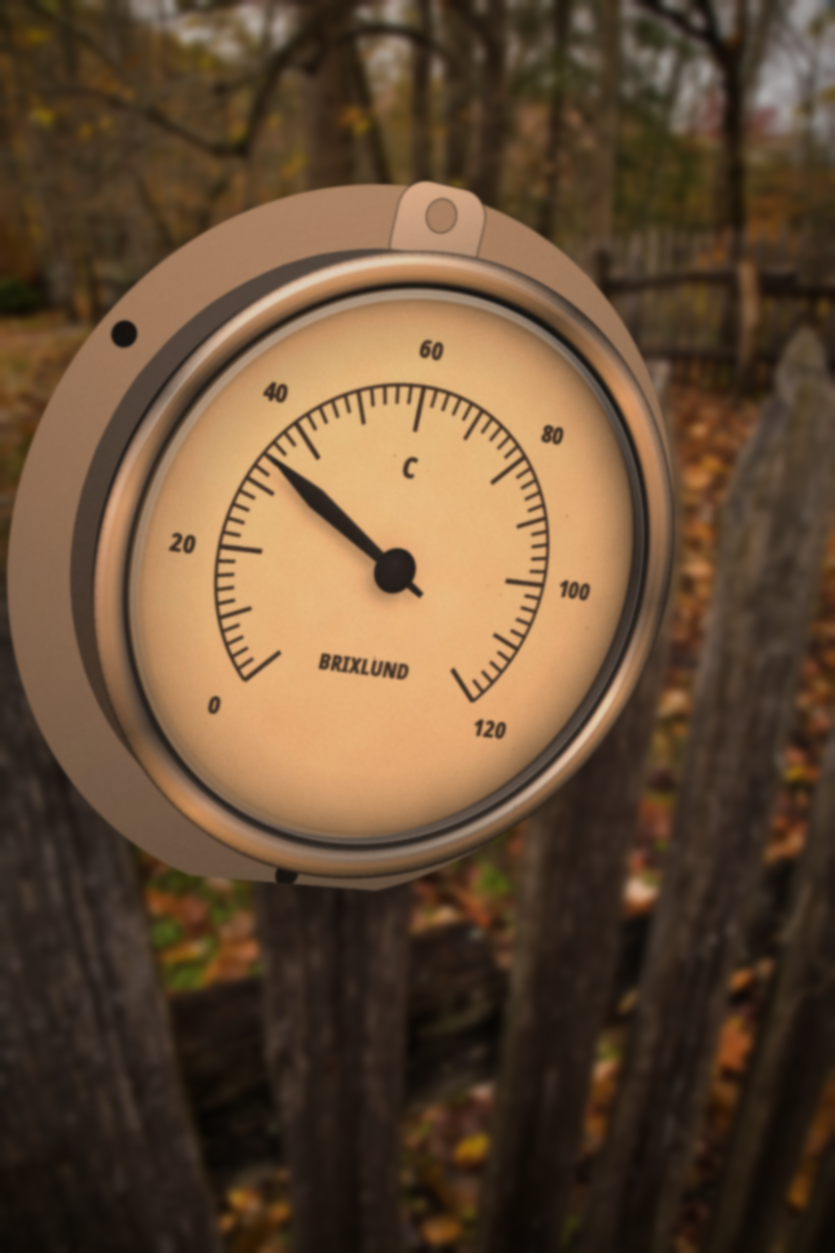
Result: 34
